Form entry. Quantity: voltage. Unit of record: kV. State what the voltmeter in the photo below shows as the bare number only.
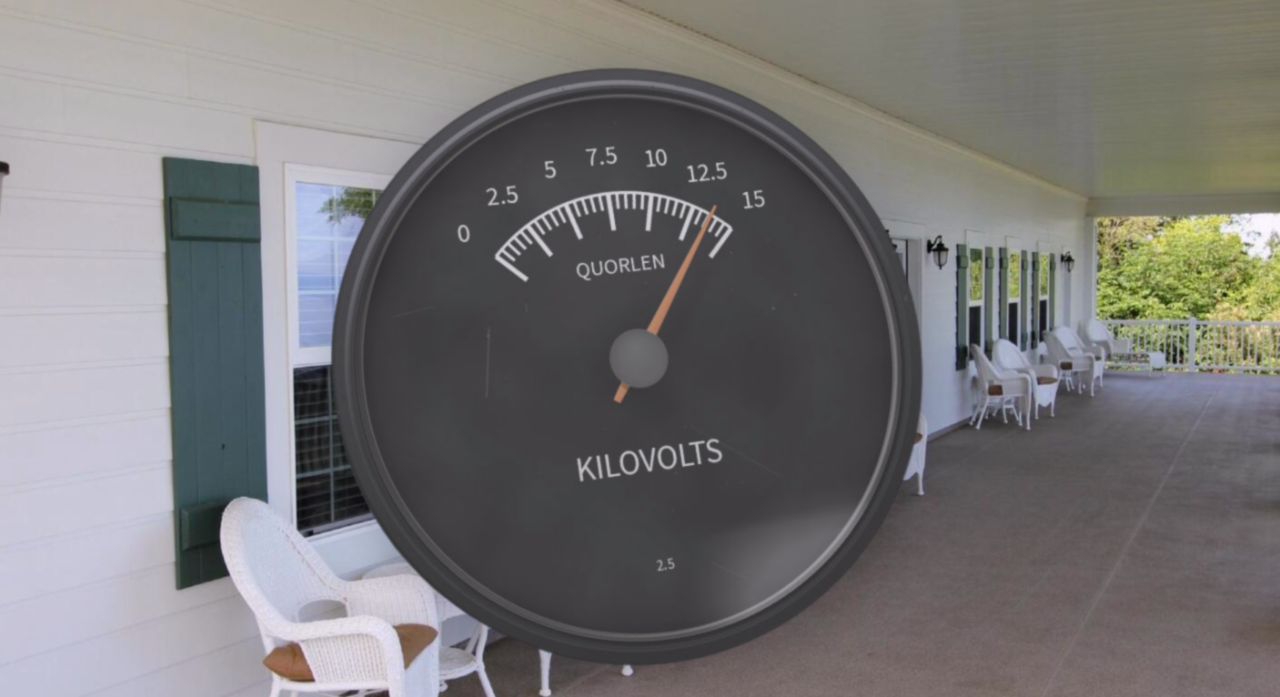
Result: 13.5
